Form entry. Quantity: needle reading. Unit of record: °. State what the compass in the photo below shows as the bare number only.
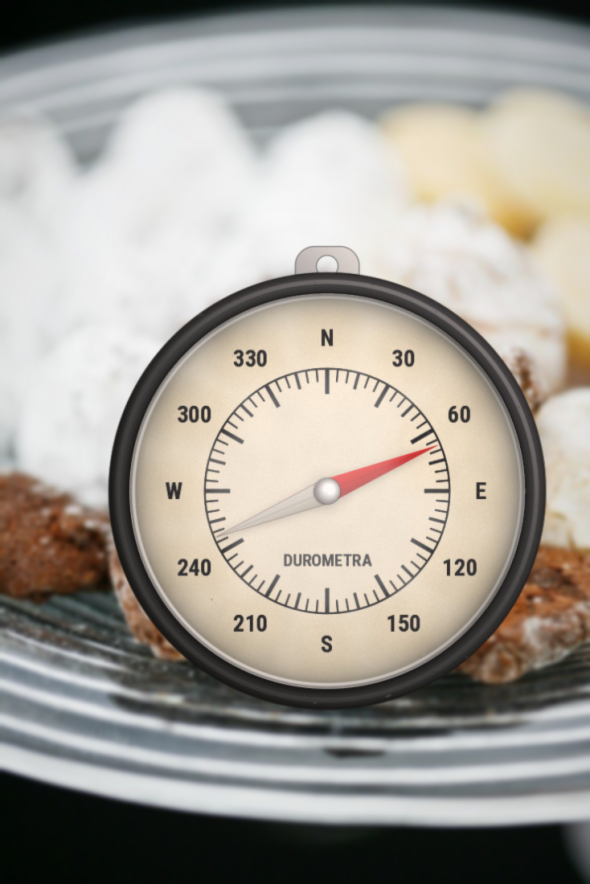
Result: 67.5
